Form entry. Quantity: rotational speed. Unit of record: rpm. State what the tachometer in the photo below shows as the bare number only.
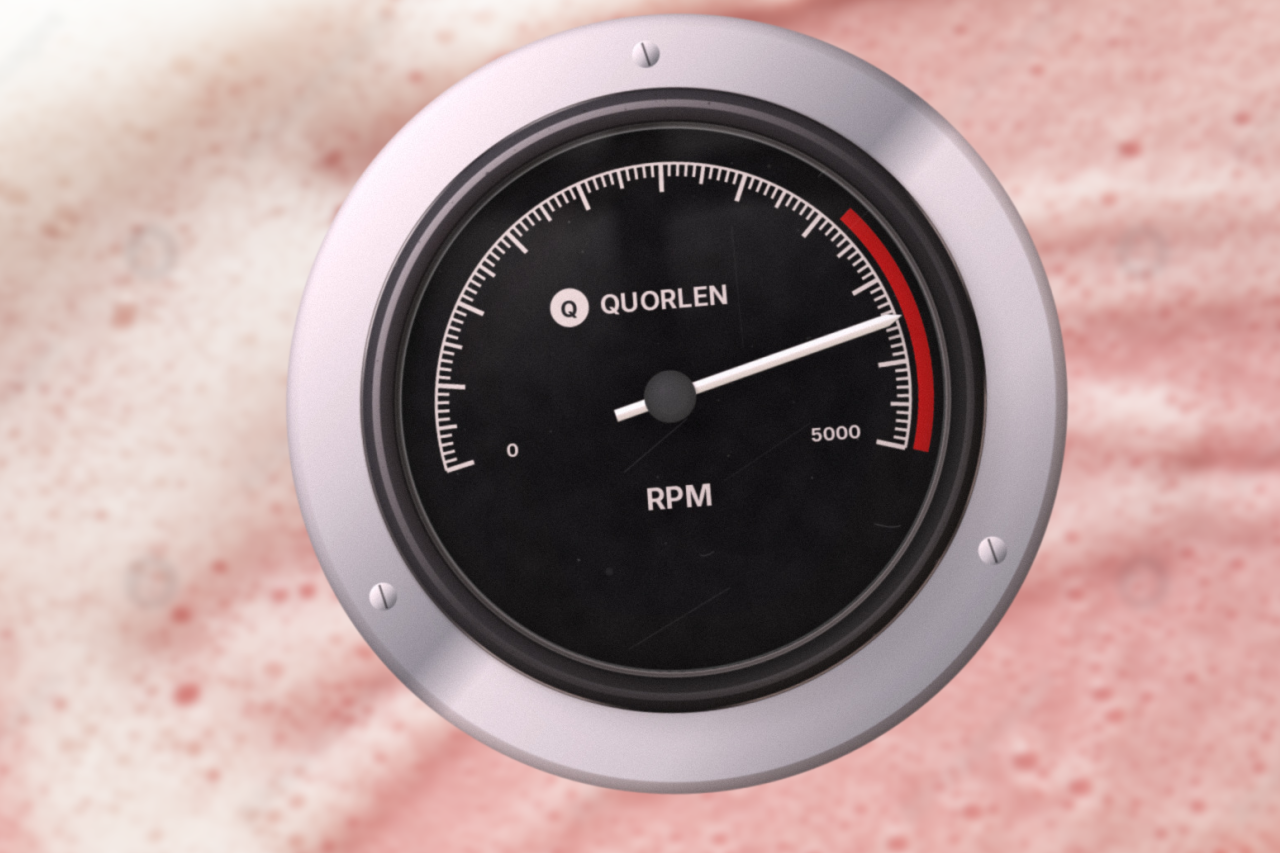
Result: 4250
